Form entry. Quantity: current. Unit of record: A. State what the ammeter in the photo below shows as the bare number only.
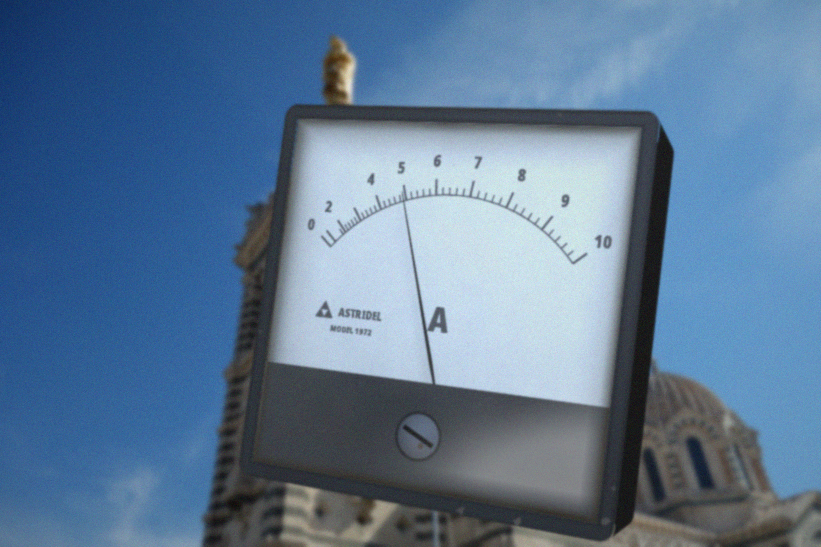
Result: 5
